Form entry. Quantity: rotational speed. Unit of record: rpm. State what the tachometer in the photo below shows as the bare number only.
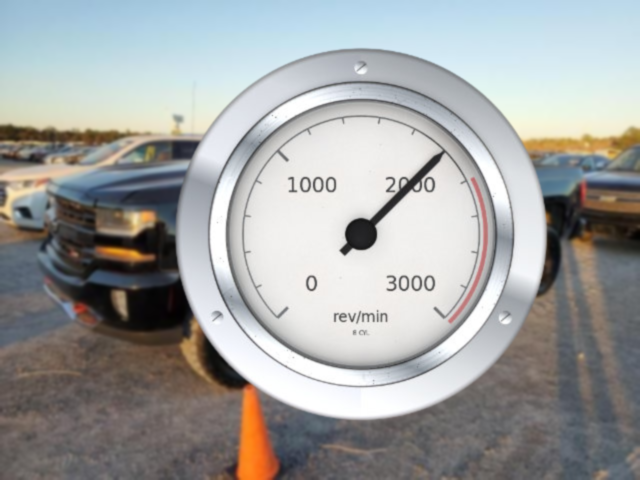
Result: 2000
